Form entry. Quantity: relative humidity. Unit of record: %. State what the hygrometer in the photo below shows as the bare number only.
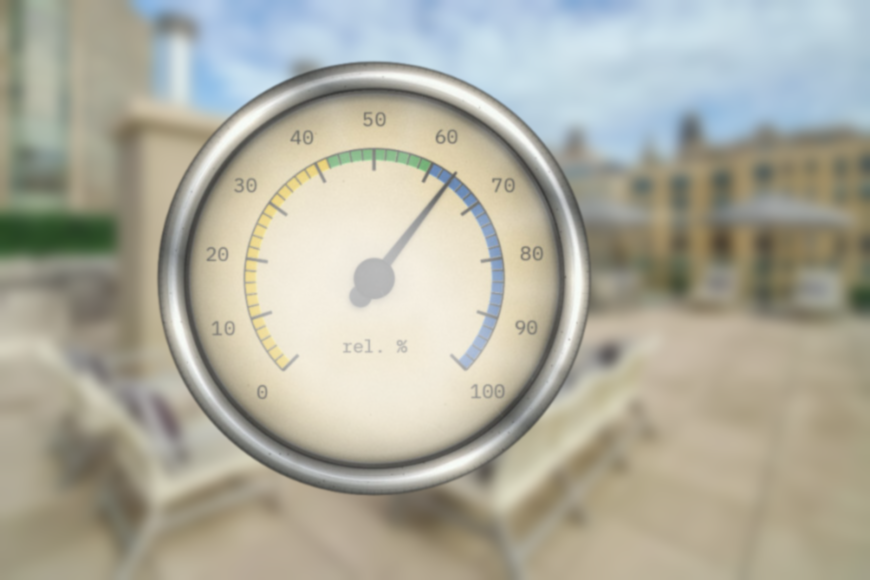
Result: 64
